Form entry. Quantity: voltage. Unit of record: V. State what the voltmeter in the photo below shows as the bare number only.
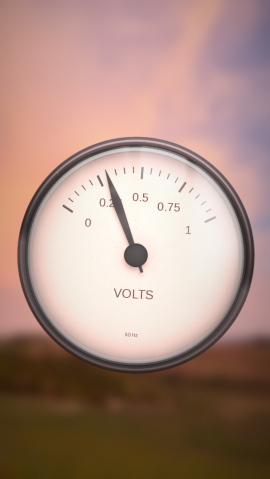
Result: 0.3
